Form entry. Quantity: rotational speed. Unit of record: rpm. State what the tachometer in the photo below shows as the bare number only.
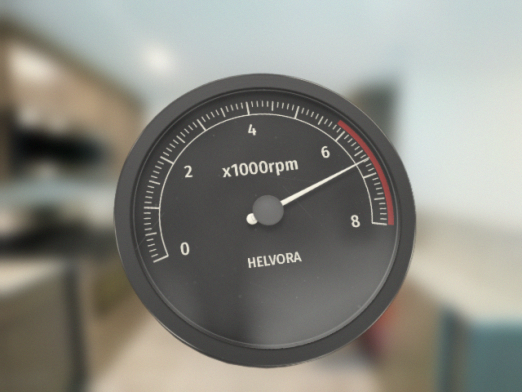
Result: 6700
